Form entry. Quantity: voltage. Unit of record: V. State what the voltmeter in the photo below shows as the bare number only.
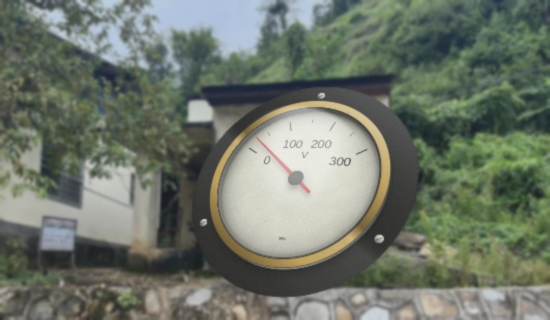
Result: 25
